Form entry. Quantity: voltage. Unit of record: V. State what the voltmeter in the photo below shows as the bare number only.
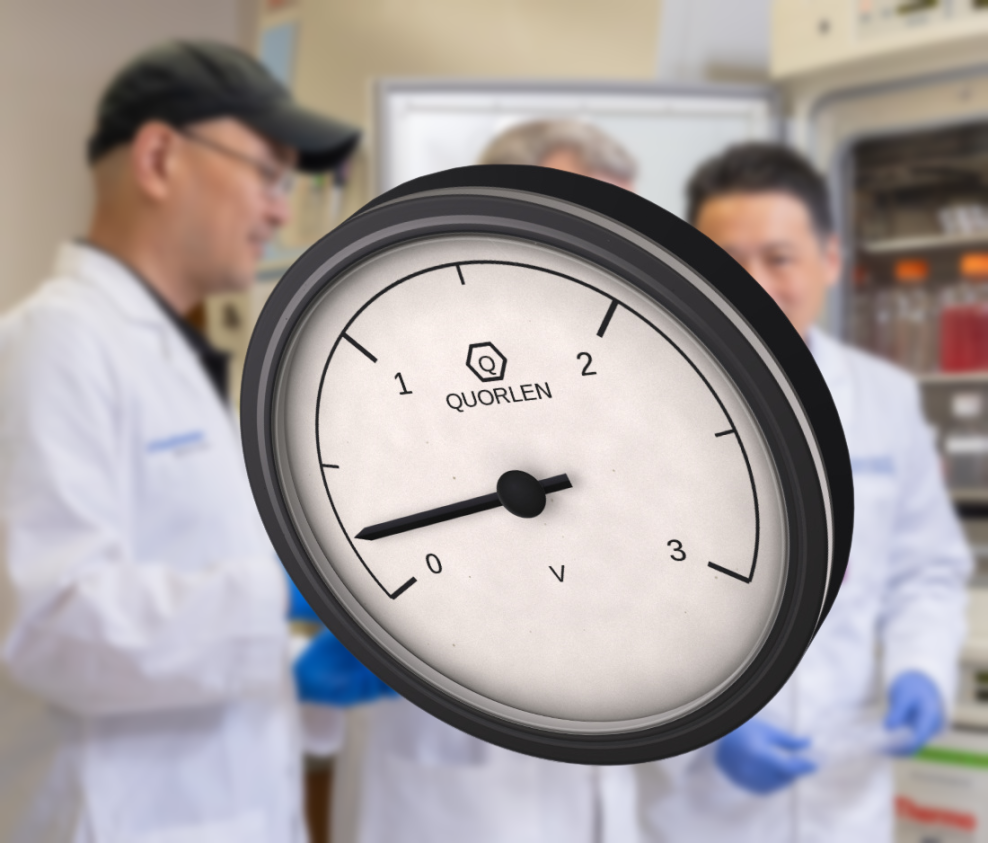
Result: 0.25
